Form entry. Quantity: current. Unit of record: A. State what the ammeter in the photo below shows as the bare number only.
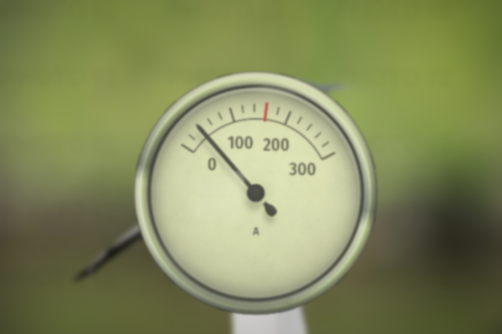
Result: 40
